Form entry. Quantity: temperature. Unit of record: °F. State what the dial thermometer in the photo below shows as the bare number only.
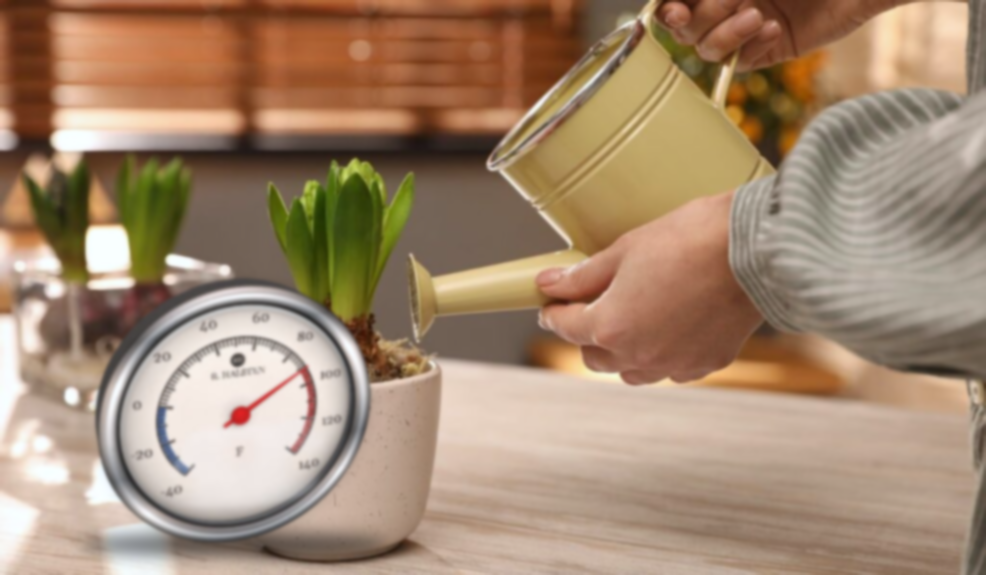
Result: 90
